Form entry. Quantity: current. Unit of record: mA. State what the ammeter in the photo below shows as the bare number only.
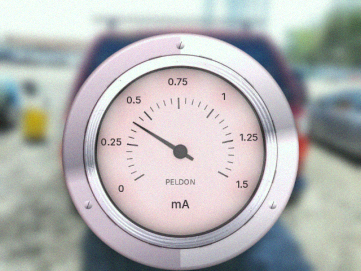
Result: 0.4
